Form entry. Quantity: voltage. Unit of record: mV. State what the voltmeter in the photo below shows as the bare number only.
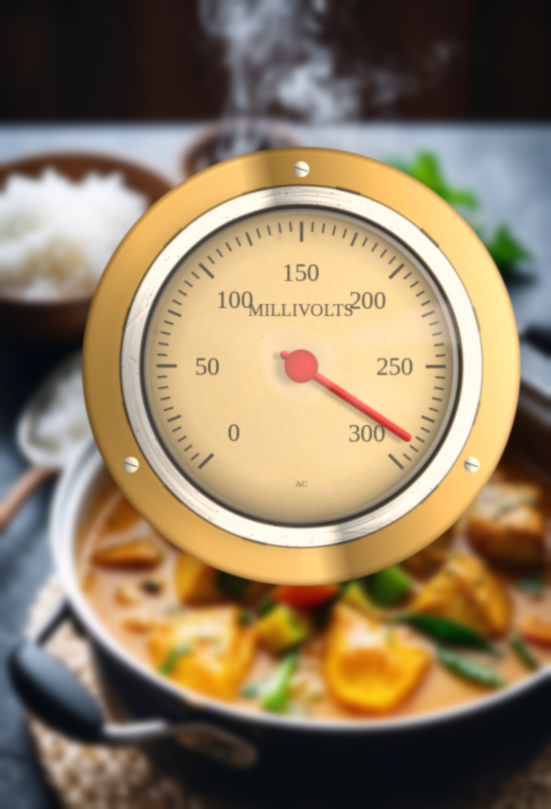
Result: 287.5
